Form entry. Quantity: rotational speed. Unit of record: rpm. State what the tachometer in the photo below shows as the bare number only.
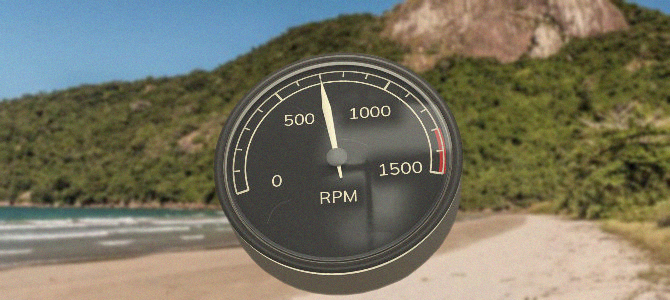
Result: 700
